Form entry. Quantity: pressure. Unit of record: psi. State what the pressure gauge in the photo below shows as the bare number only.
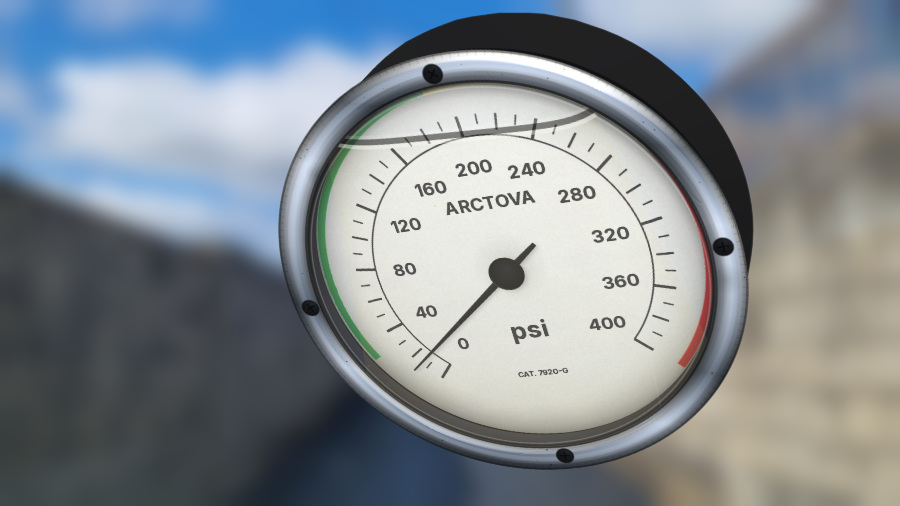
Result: 15
